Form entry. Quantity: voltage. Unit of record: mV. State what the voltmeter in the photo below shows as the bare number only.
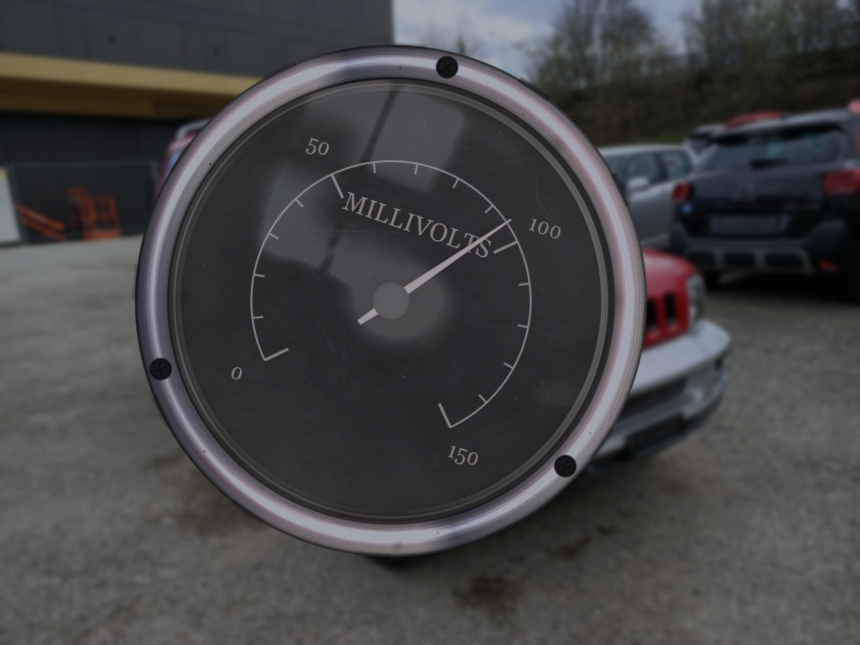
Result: 95
